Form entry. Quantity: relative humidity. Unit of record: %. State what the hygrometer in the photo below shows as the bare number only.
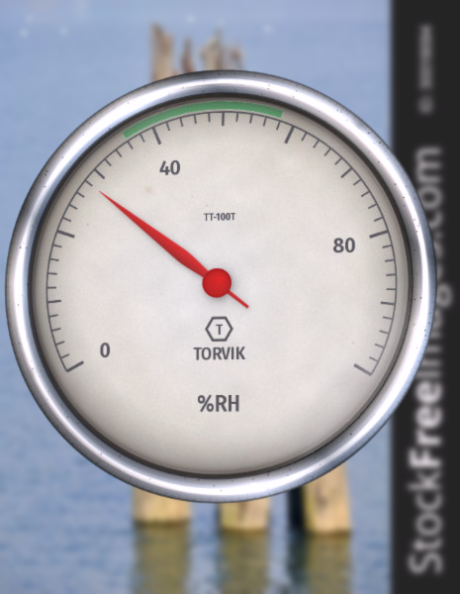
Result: 28
